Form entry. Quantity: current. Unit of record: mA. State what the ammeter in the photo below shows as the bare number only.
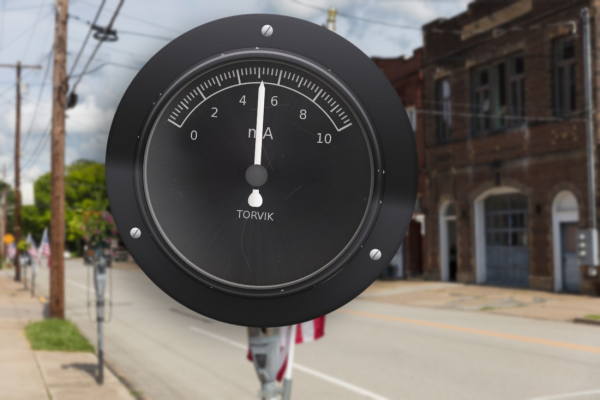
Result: 5.2
